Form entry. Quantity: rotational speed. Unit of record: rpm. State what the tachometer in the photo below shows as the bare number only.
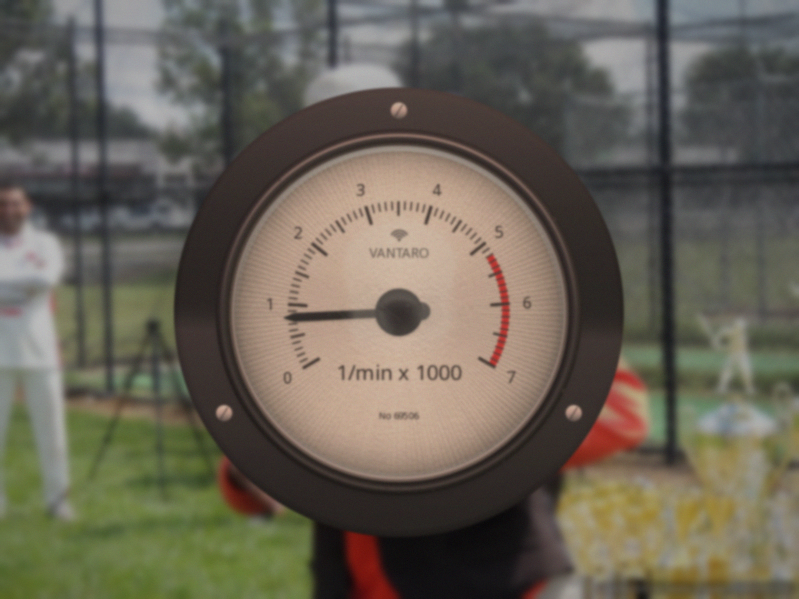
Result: 800
